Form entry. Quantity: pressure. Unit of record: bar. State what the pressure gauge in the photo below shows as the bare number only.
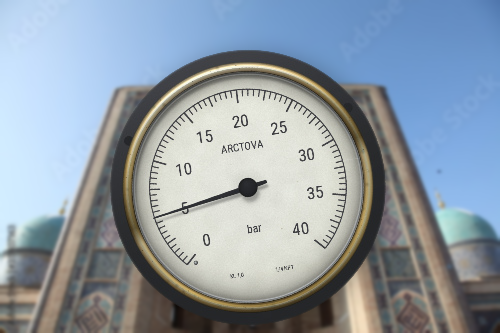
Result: 5
